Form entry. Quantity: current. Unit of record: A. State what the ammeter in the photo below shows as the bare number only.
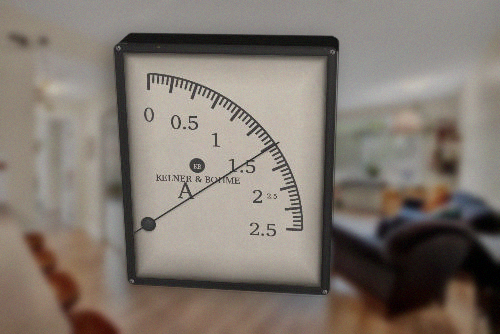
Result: 1.5
